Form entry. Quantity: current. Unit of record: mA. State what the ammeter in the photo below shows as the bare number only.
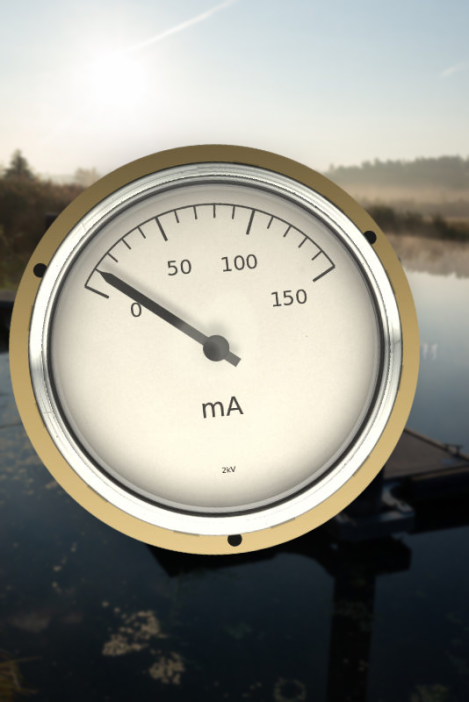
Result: 10
